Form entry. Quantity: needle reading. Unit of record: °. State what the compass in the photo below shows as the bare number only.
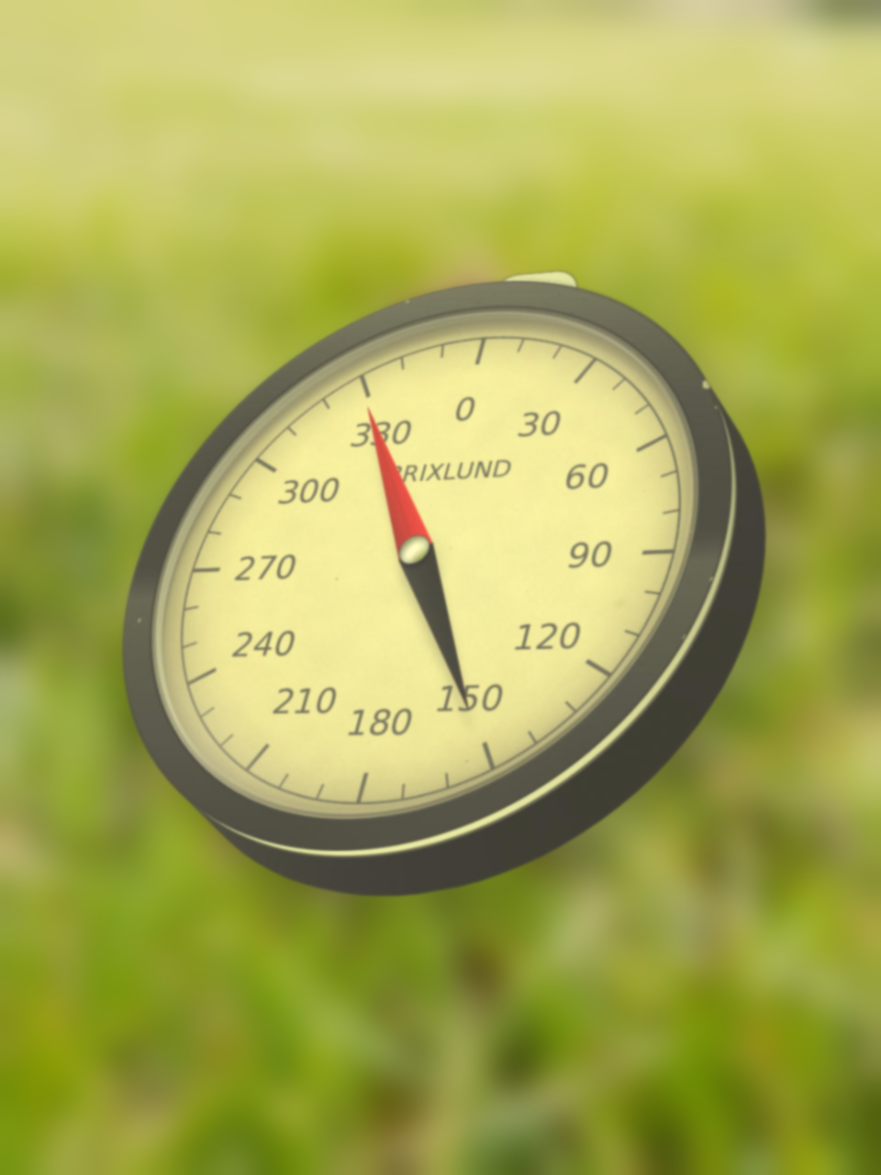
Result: 330
